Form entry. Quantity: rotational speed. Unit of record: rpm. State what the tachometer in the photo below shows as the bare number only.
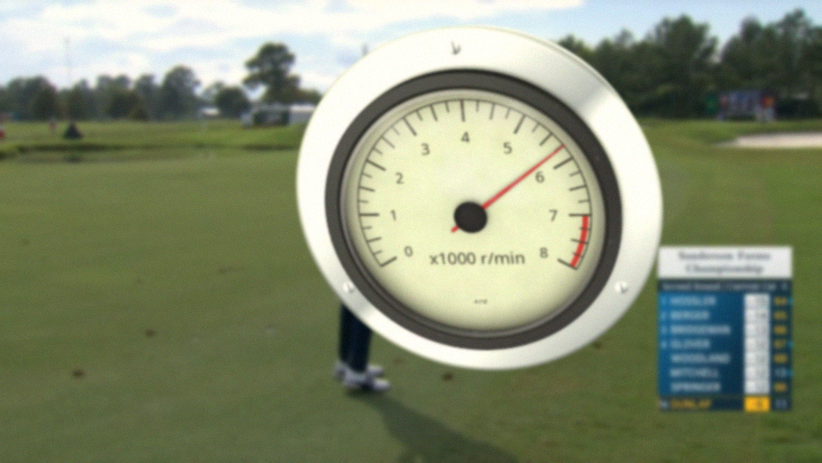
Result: 5750
